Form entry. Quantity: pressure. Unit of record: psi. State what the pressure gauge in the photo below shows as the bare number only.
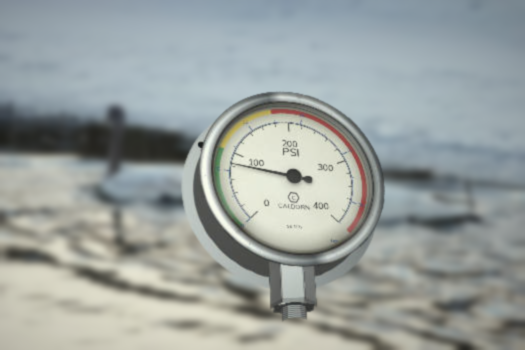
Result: 80
